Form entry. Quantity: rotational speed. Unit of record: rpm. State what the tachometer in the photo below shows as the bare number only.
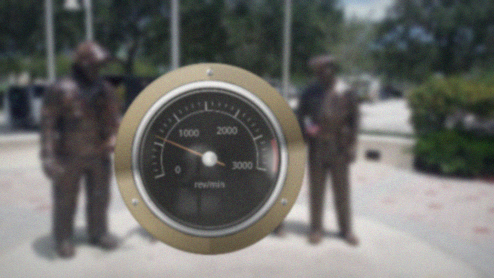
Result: 600
